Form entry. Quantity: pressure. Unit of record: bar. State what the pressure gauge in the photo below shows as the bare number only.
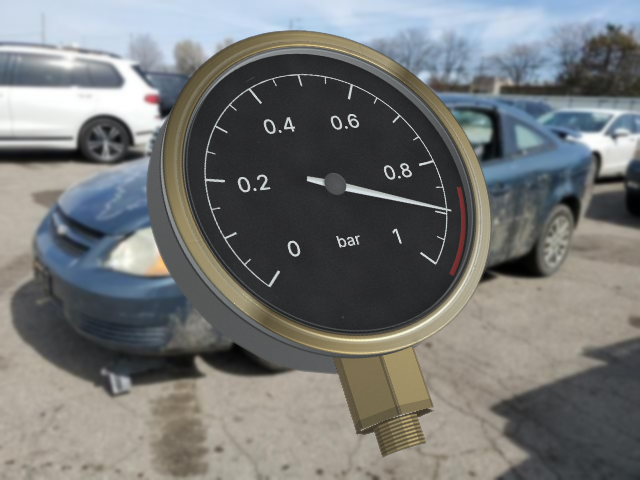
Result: 0.9
